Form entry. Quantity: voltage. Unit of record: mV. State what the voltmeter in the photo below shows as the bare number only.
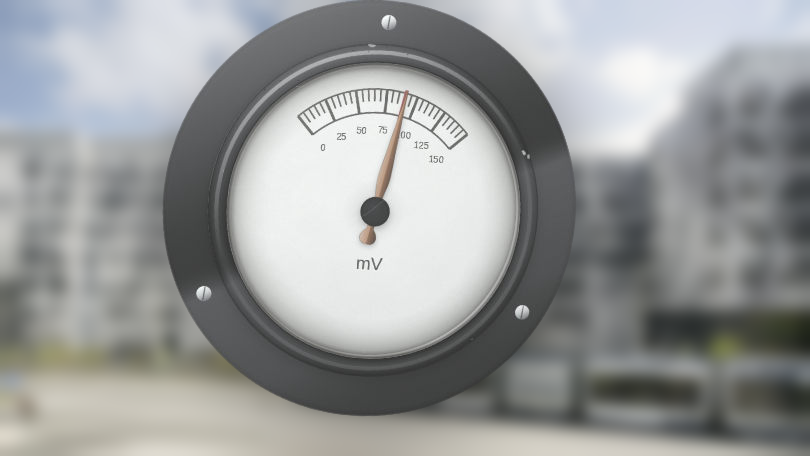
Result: 90
